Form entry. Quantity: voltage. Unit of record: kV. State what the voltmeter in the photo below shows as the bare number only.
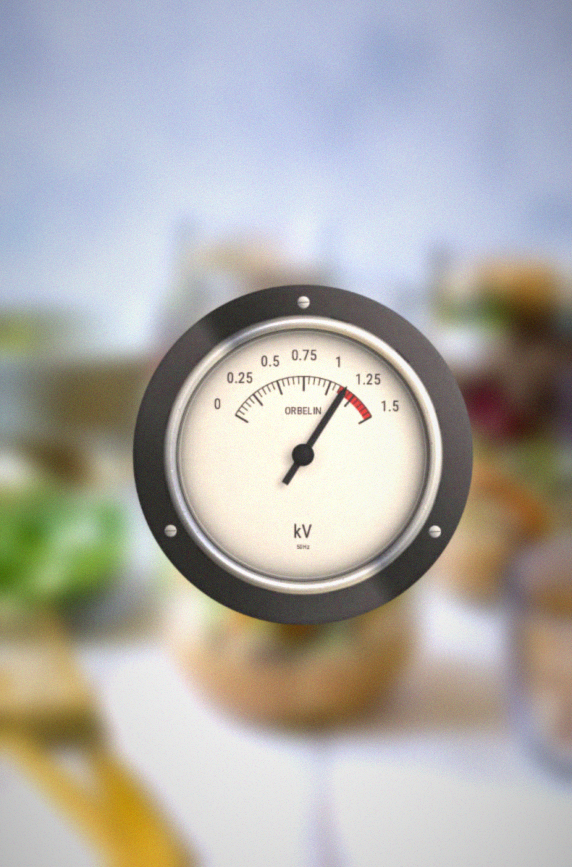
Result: 1.15
